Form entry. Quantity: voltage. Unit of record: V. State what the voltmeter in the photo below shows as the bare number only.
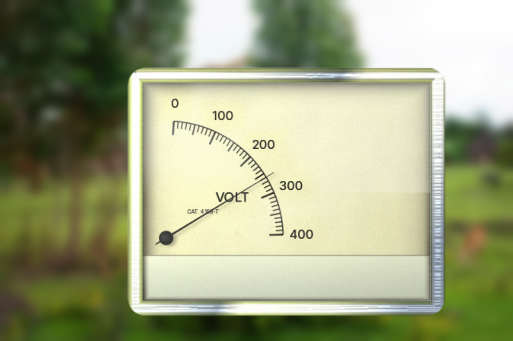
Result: 260
